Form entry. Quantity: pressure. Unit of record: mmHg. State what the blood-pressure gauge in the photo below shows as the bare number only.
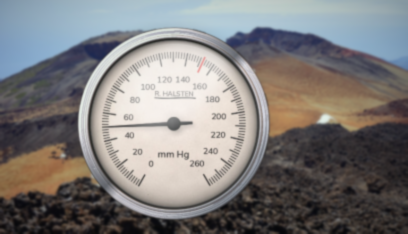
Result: 50
